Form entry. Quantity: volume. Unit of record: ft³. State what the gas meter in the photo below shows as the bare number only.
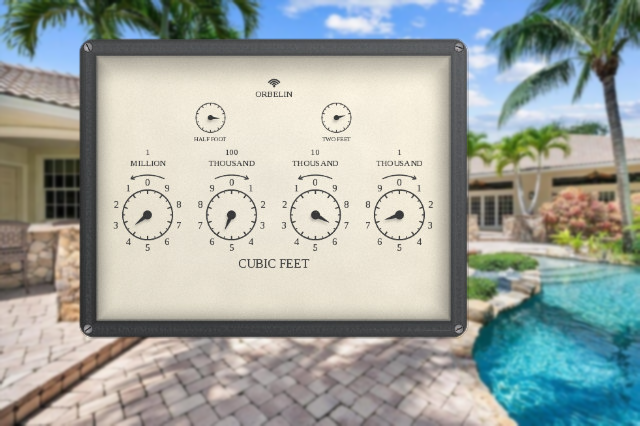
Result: 356700
